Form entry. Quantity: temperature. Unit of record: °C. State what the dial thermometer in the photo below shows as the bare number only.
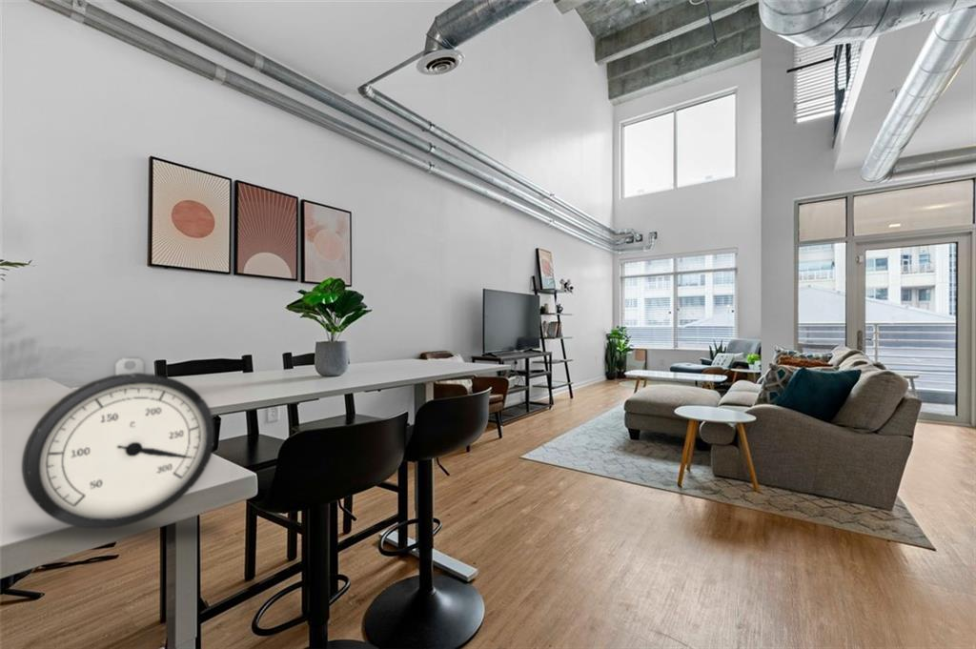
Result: 280
